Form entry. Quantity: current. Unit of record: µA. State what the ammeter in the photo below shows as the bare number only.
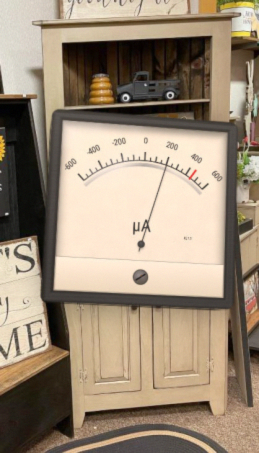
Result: 200
